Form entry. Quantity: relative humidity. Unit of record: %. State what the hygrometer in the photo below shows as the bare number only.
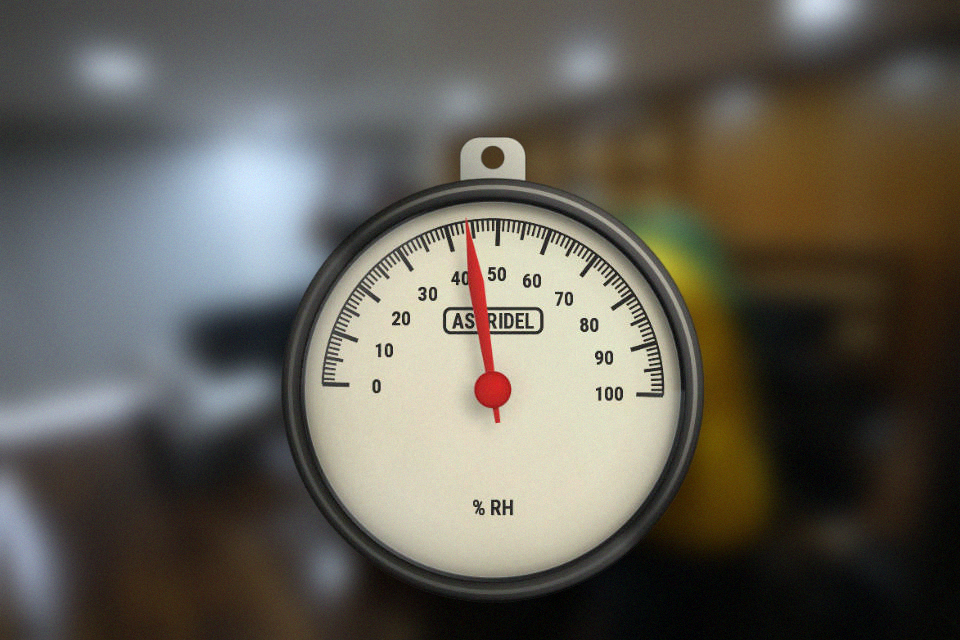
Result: 44
